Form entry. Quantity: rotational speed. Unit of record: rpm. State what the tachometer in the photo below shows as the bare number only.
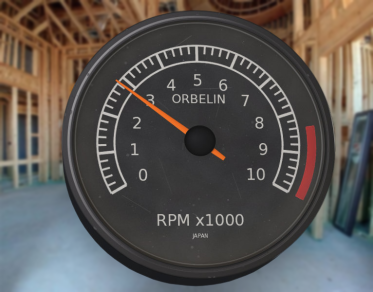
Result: 2800
